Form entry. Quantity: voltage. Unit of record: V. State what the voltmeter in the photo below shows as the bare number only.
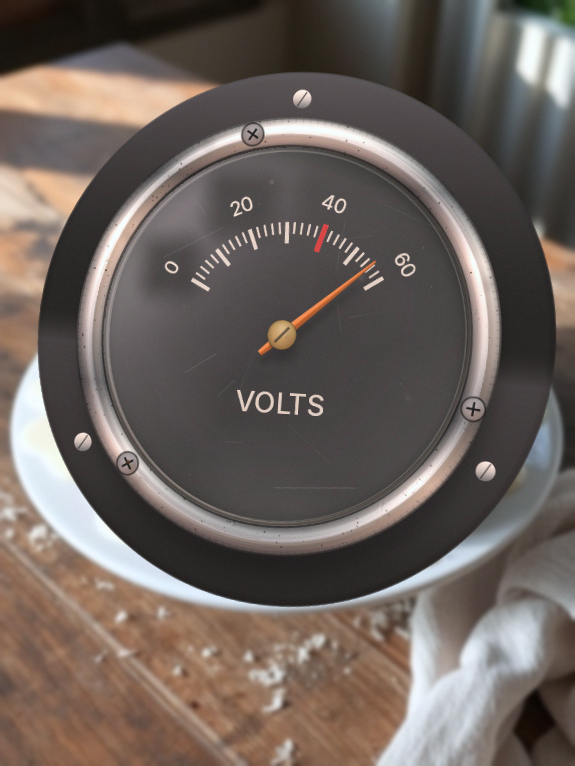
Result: 56
